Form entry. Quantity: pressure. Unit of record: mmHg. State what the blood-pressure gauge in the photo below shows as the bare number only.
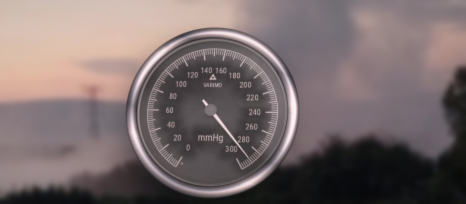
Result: 290
